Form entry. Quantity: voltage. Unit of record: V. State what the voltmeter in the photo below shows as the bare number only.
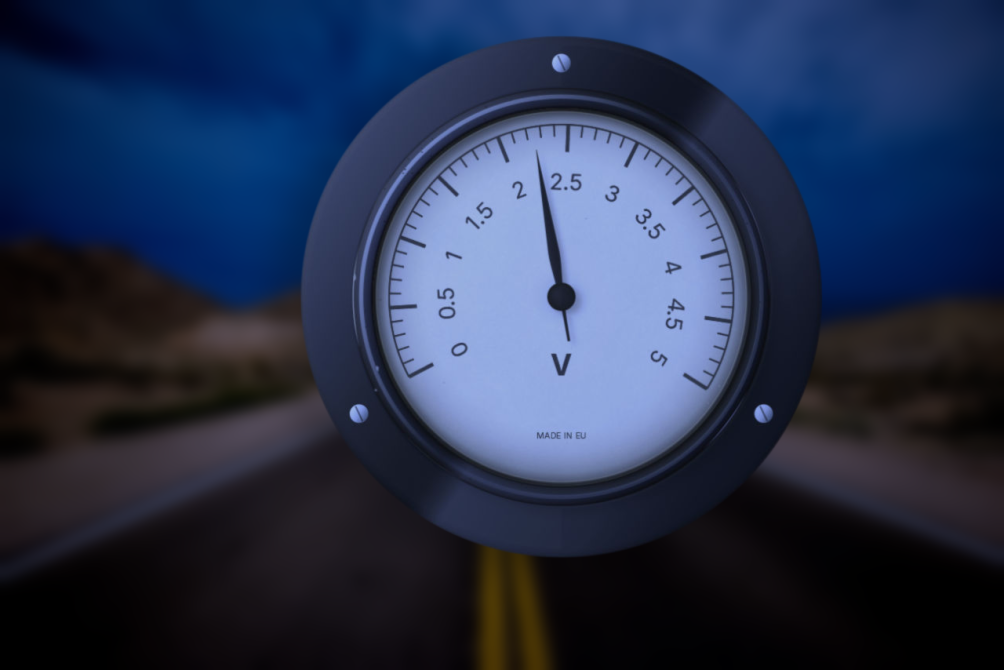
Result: 2.25
